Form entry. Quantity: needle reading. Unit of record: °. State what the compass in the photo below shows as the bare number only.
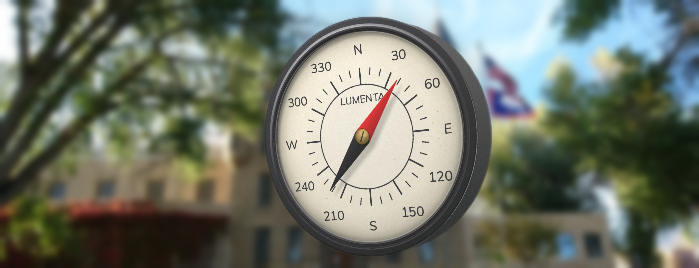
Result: 40
